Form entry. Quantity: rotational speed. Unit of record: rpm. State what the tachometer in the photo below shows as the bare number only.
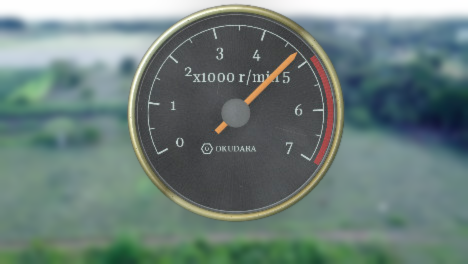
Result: 4750
